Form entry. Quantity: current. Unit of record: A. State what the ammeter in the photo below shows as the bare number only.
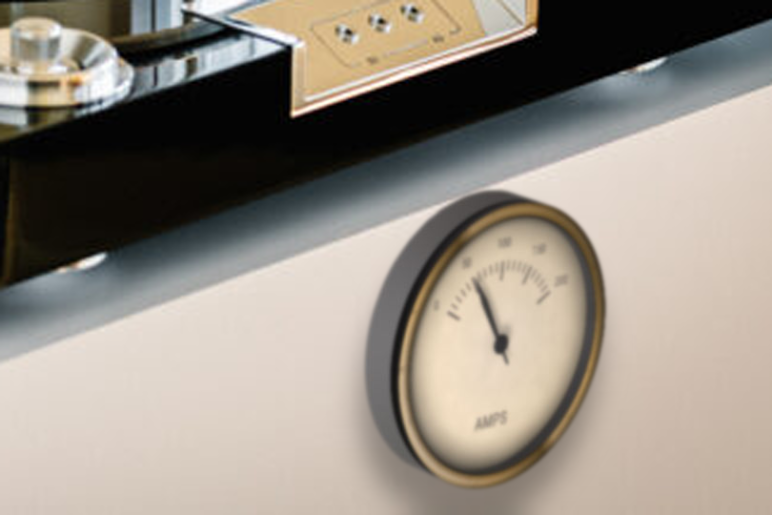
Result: 50
